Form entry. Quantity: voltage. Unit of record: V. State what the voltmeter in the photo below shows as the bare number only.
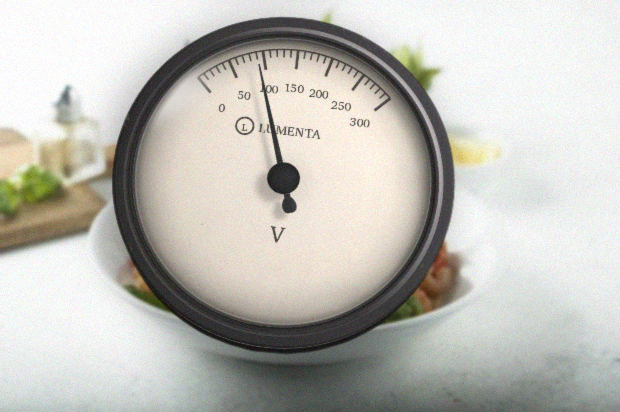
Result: 90
